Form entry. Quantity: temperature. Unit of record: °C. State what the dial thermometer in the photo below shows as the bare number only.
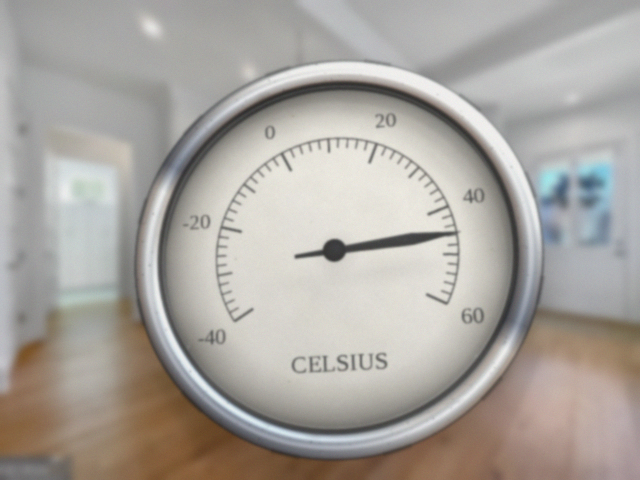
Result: 46
